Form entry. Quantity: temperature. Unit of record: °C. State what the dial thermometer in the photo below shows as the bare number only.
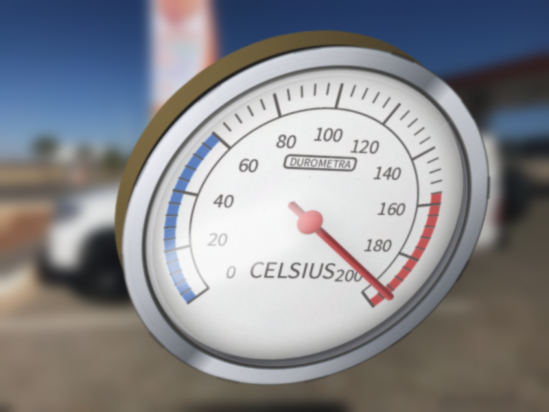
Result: 194
